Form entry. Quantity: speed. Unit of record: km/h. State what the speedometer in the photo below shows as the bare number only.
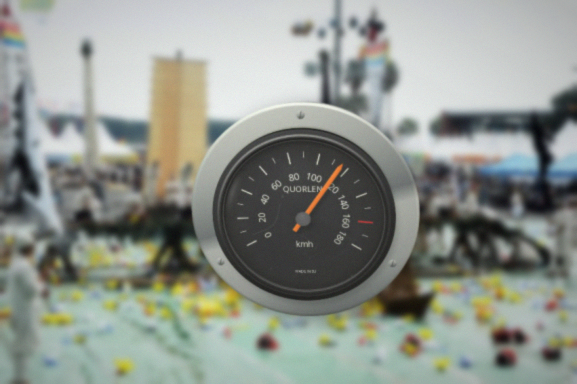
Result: 115
